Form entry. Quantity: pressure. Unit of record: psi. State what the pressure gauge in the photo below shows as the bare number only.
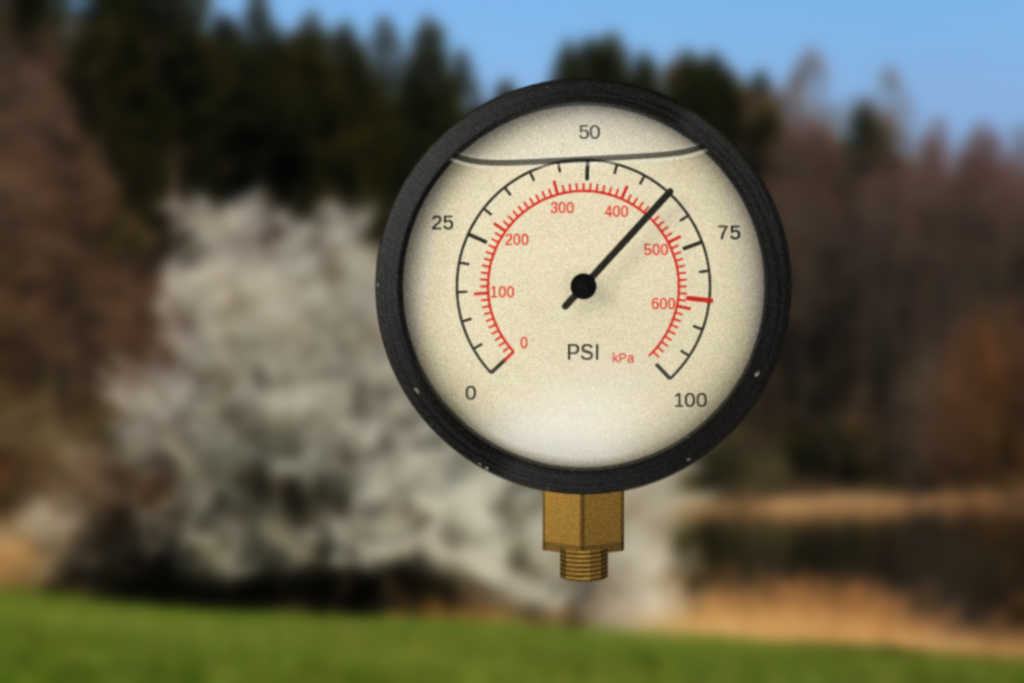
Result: 65
